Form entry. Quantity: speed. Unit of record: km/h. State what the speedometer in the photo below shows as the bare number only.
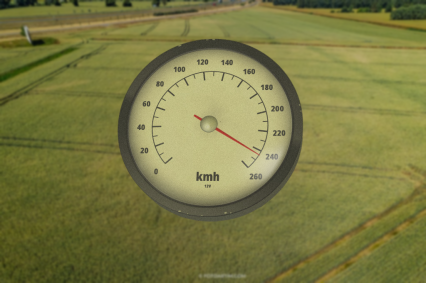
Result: 245
